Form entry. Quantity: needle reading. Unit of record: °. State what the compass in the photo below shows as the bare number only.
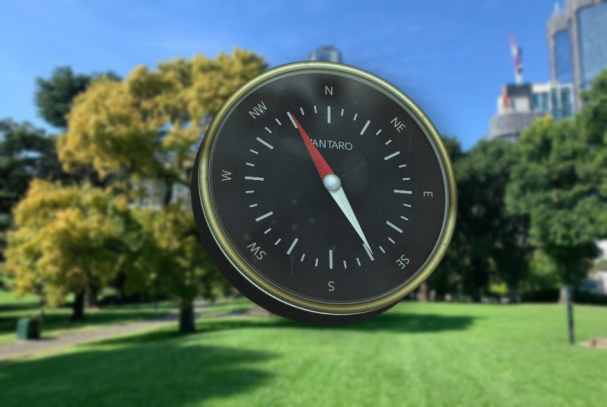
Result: 330
